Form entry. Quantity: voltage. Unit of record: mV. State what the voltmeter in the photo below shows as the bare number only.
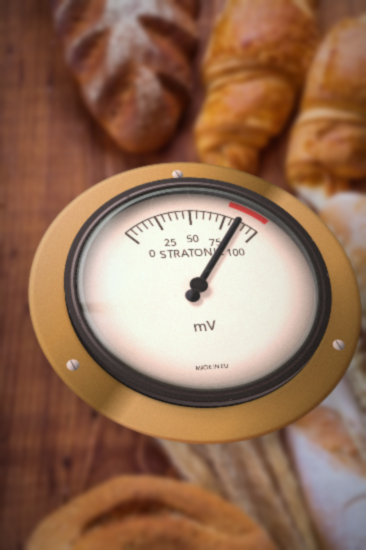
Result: 85
